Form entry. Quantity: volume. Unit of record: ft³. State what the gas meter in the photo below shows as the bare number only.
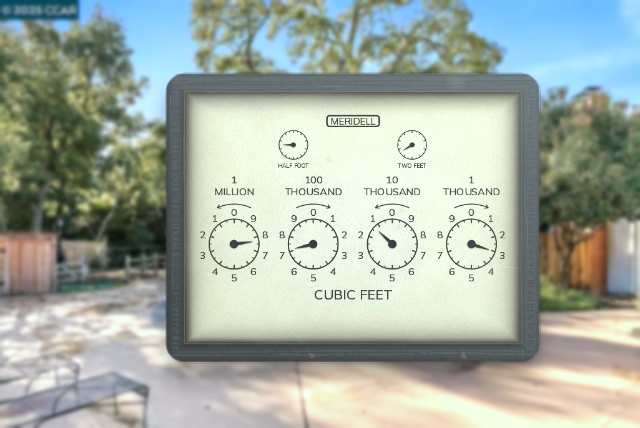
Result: 771300
